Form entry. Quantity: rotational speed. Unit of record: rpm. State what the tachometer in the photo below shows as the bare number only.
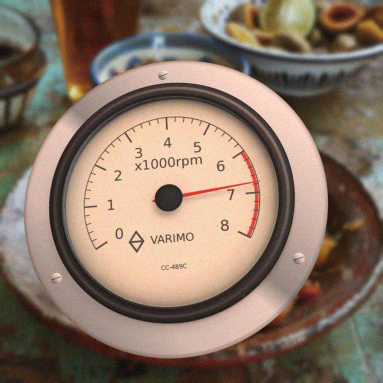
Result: 6800
